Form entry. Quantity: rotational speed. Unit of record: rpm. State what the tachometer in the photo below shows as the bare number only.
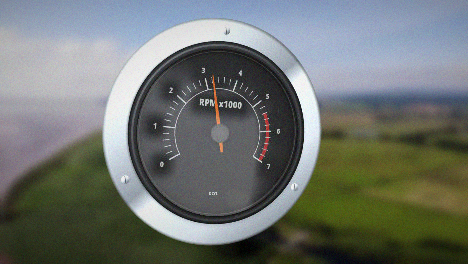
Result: 3200
